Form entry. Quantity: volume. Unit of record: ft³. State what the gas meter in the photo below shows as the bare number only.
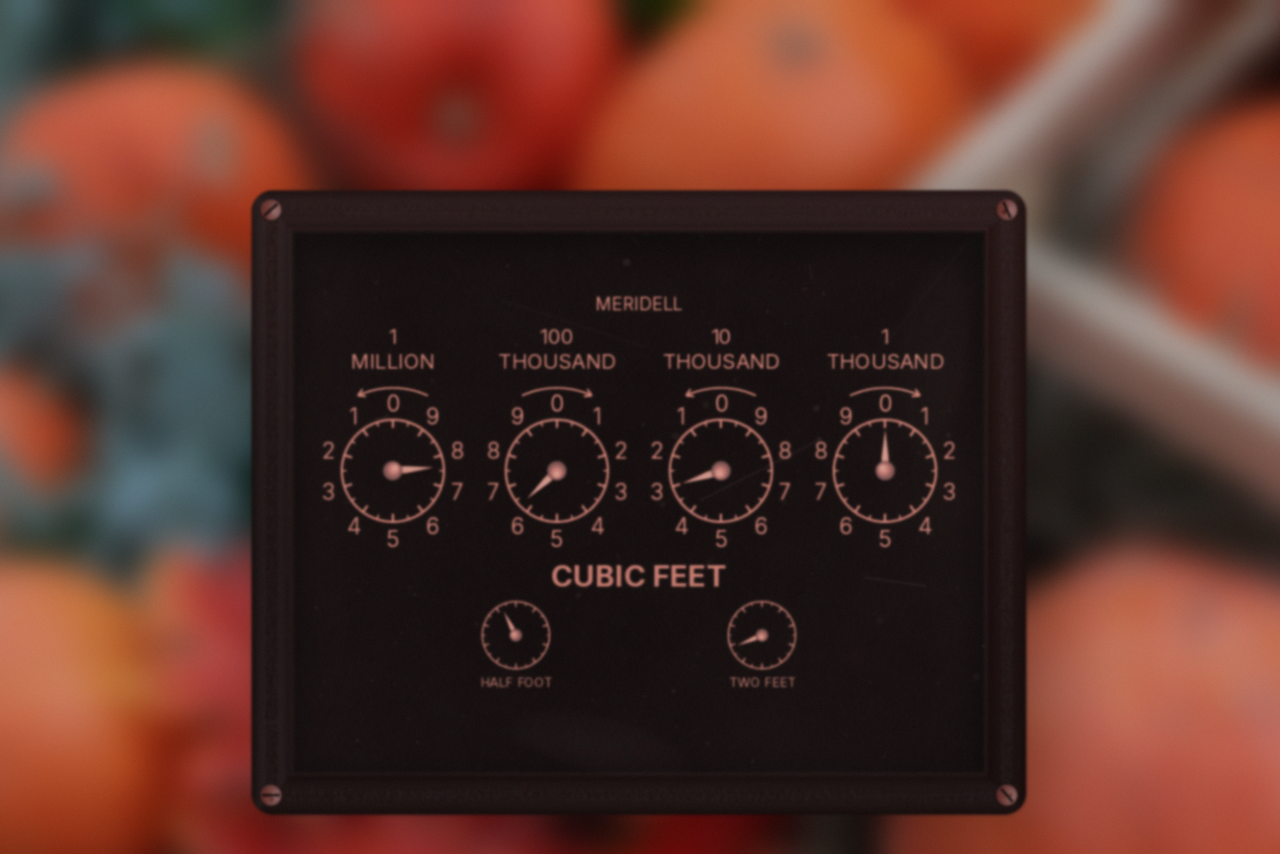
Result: 763000
